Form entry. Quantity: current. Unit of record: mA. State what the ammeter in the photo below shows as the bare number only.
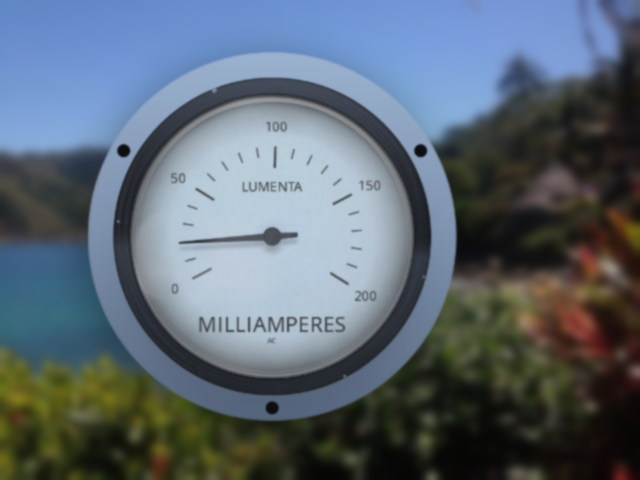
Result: 20
